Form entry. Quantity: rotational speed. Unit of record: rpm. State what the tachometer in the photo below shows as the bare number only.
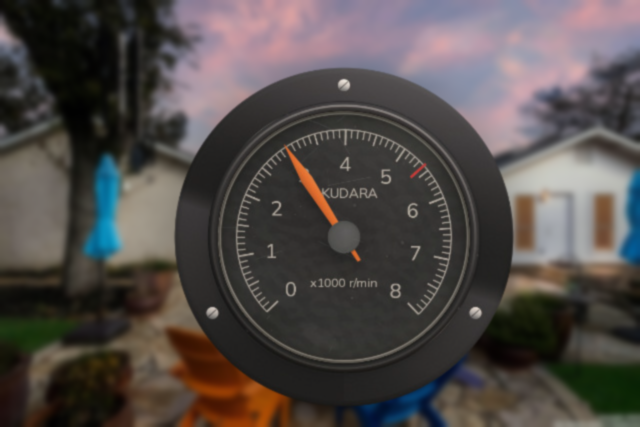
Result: 3000
